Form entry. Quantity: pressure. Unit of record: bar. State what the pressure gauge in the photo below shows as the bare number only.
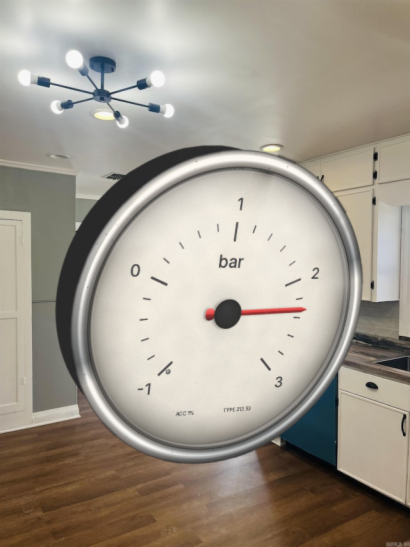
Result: 2.3
